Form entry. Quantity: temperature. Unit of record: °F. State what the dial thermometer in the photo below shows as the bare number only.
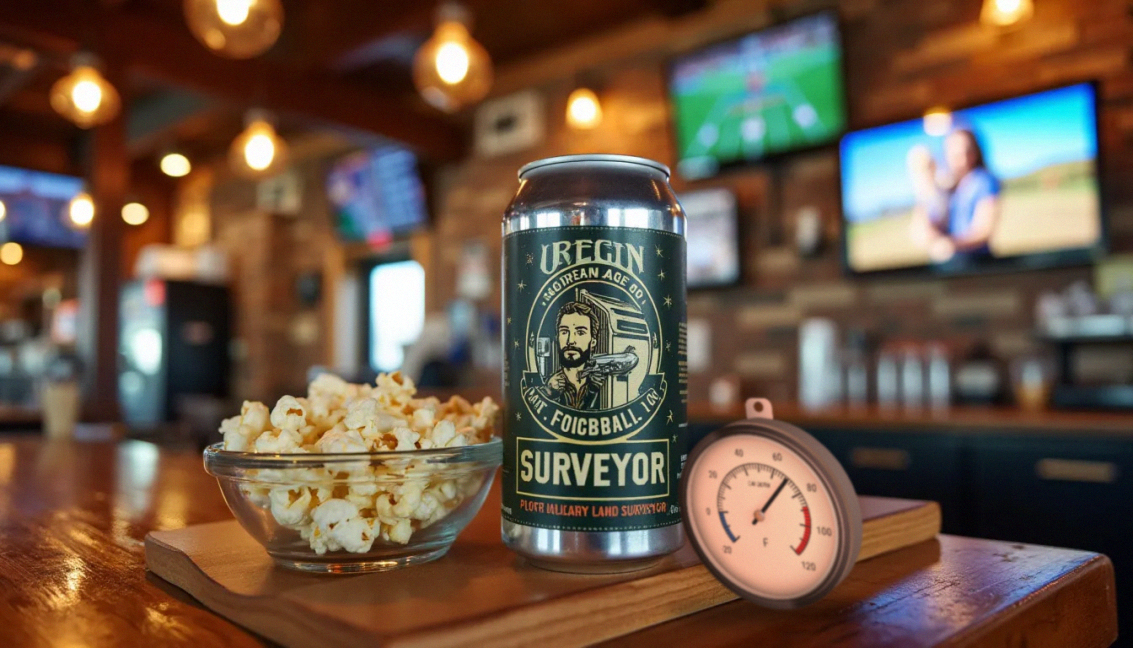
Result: 70
